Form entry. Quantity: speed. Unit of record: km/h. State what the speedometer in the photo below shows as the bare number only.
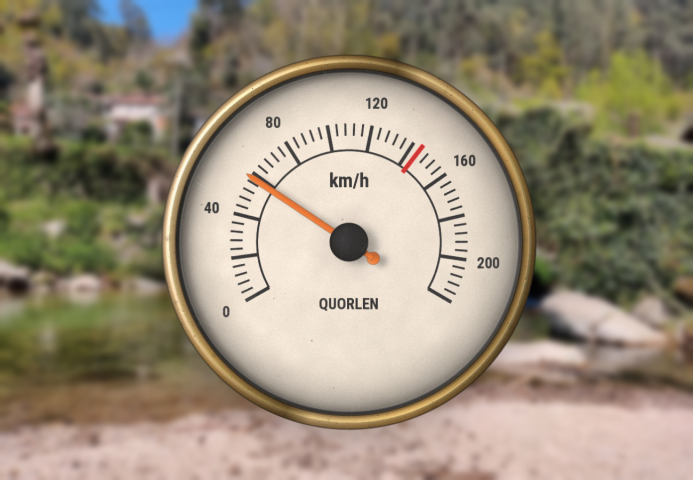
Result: 58
